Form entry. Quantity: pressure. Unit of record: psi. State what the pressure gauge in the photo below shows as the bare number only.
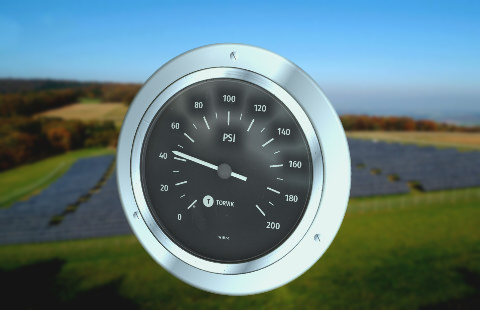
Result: 45
